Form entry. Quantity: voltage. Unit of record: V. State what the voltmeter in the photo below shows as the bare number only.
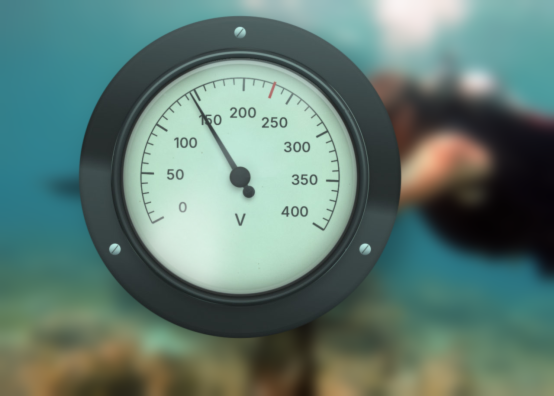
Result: 145
